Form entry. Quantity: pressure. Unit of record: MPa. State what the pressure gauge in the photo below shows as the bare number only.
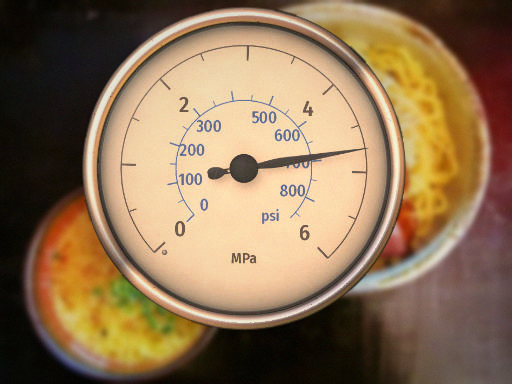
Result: 4.75
